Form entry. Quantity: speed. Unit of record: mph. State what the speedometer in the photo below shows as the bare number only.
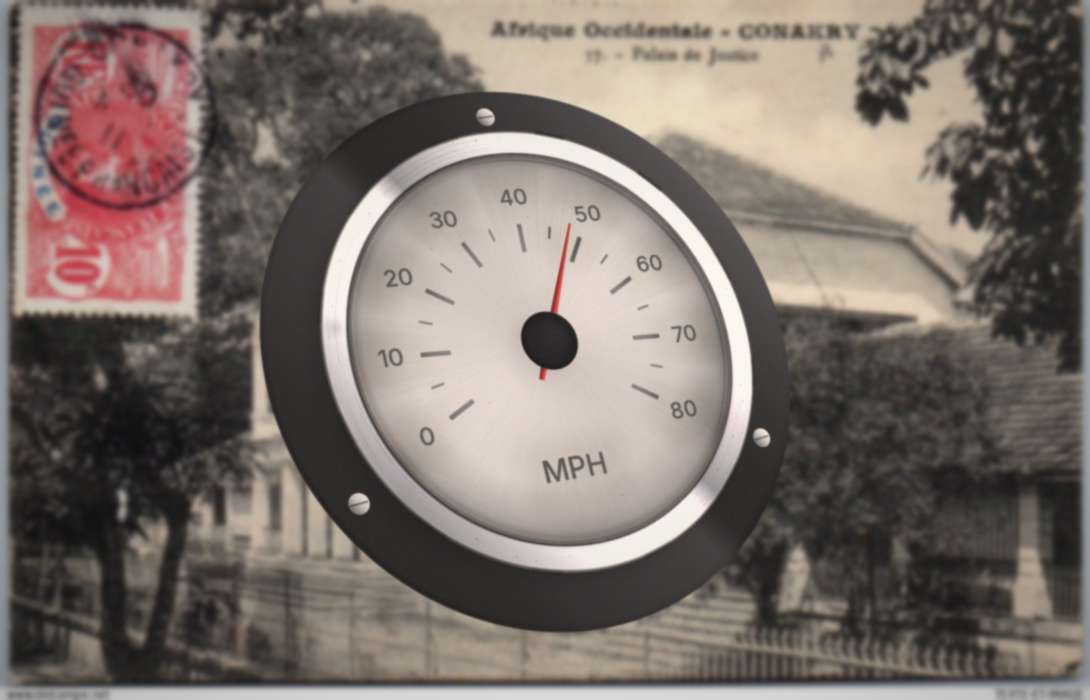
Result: 47.5
